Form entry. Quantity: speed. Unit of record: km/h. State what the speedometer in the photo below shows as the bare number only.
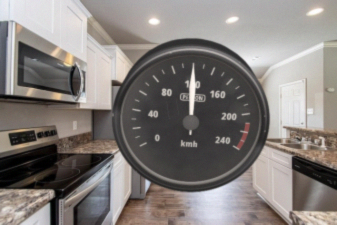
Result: 120
